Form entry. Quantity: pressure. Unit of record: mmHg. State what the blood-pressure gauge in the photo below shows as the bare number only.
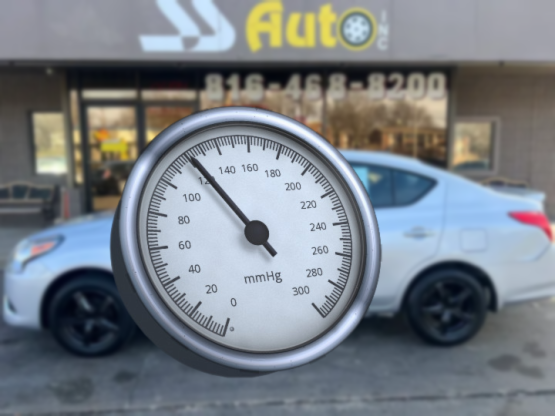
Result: 120
